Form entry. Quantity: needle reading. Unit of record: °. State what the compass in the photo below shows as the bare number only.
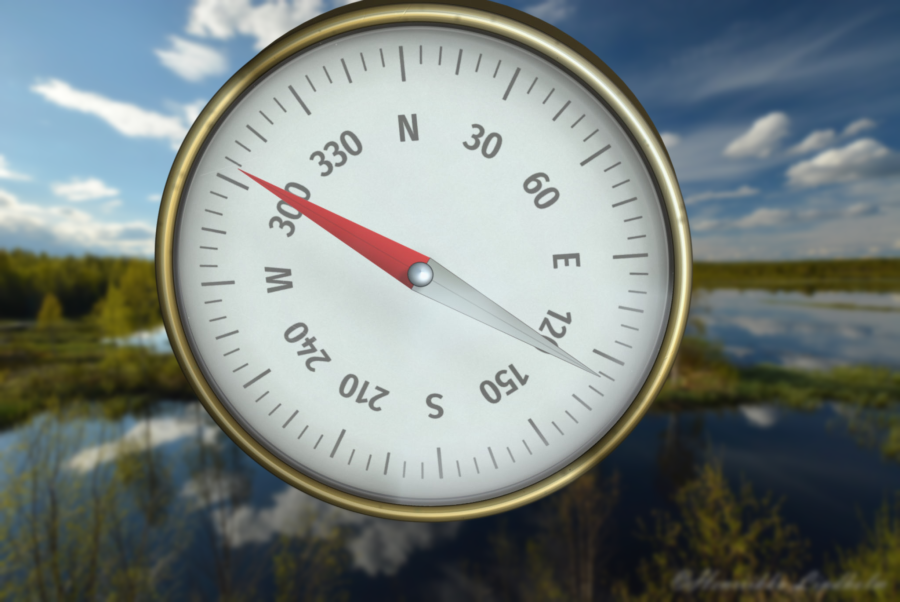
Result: 305
